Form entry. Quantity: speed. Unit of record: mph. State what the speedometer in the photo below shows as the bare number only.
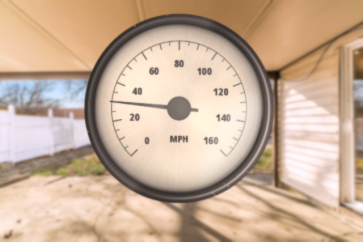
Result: 30
